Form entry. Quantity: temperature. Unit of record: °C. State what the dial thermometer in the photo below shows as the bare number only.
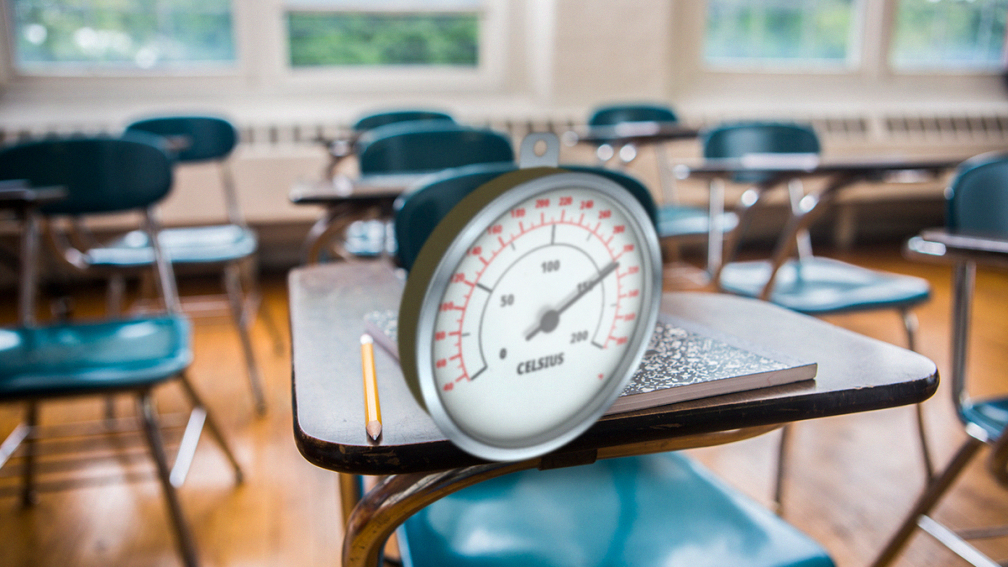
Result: 150
